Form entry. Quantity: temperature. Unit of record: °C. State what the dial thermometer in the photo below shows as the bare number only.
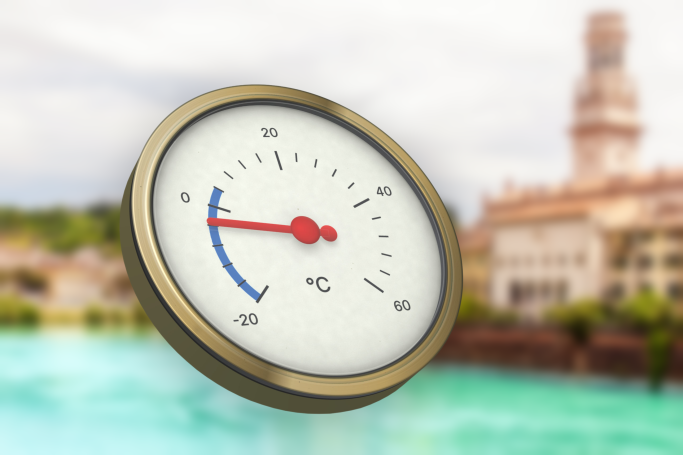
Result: -4
